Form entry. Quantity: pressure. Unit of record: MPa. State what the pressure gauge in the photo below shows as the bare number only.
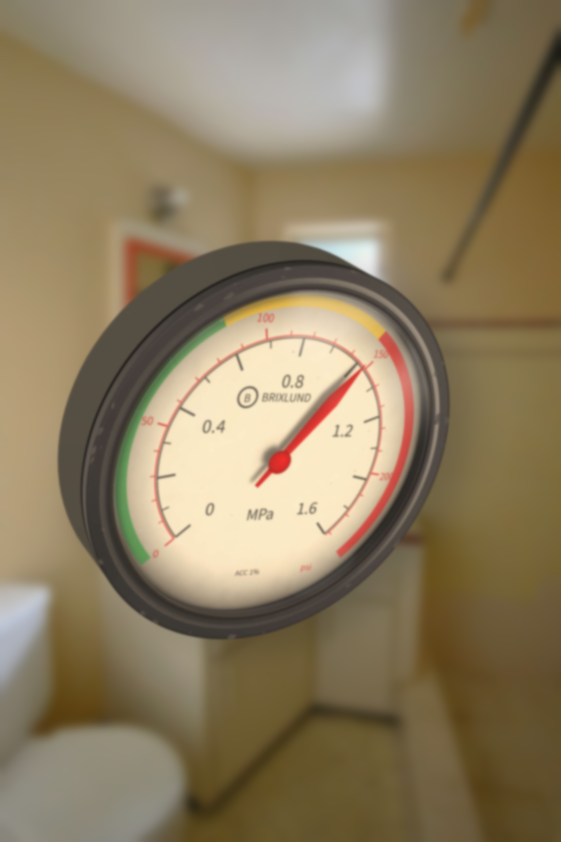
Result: 1
